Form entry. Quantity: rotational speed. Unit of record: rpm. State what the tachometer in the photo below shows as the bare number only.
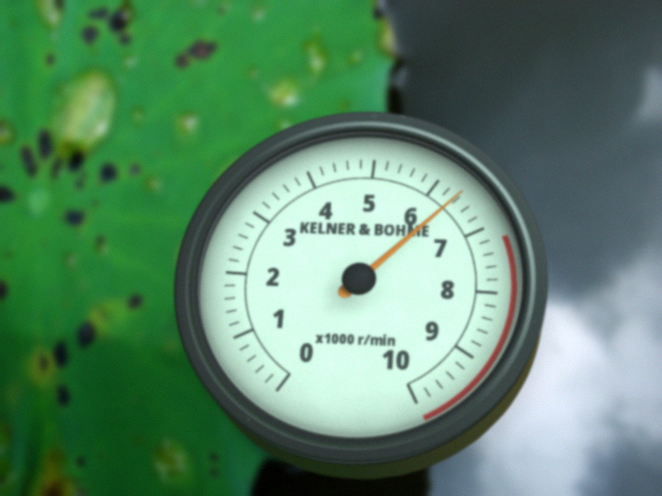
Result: 6400
